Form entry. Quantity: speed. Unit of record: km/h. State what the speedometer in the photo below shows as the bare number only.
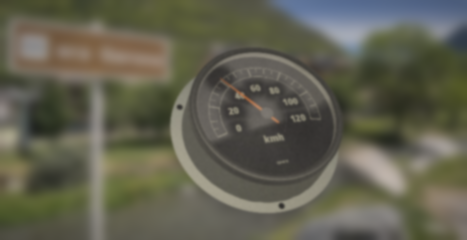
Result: 40
